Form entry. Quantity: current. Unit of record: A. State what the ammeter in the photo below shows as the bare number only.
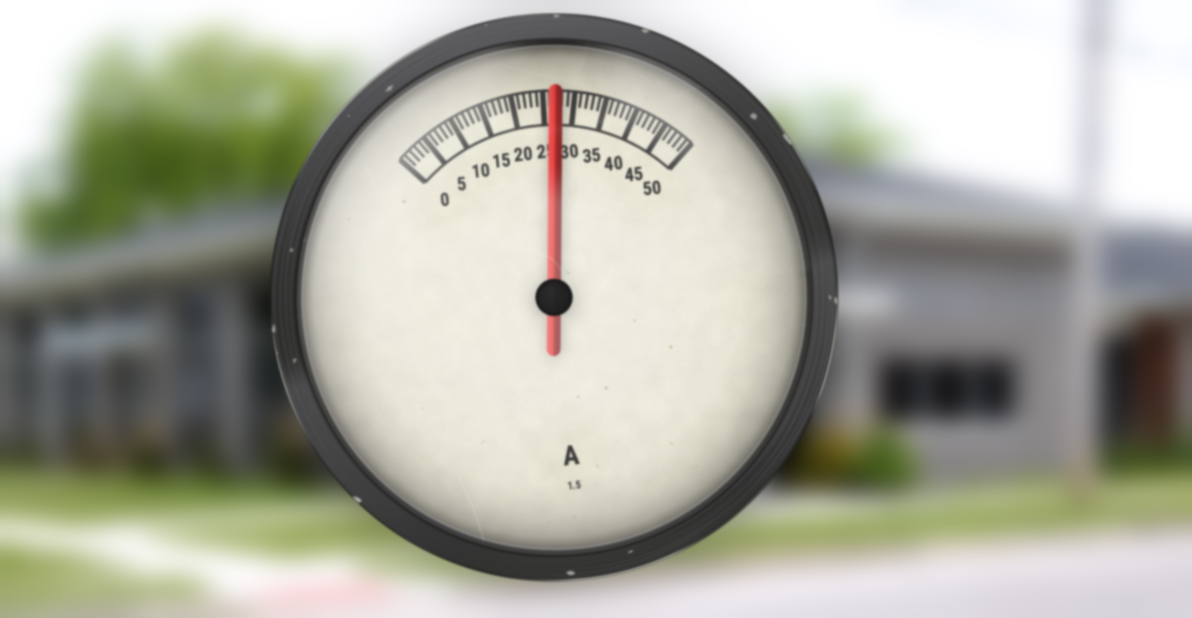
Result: 27
